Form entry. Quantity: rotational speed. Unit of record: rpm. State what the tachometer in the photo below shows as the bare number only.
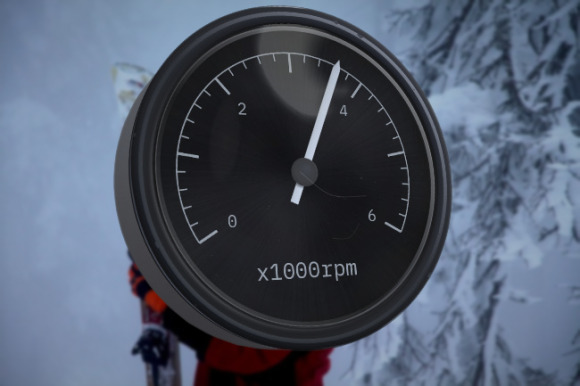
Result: 3600
